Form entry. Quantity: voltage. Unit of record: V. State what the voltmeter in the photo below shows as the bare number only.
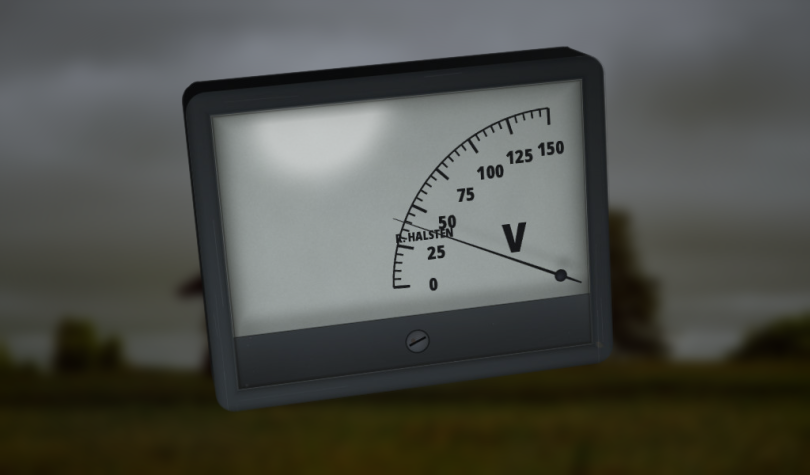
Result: 40
